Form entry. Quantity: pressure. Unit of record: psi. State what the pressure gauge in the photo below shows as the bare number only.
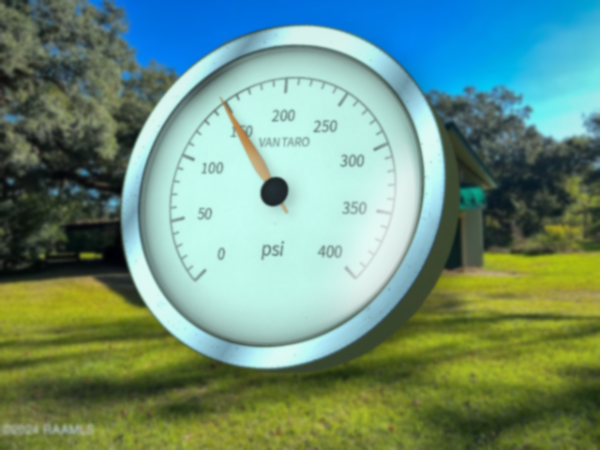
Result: 150
